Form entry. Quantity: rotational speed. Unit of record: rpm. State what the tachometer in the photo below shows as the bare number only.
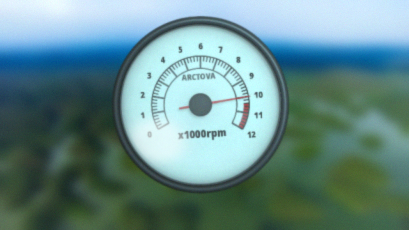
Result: 10000
